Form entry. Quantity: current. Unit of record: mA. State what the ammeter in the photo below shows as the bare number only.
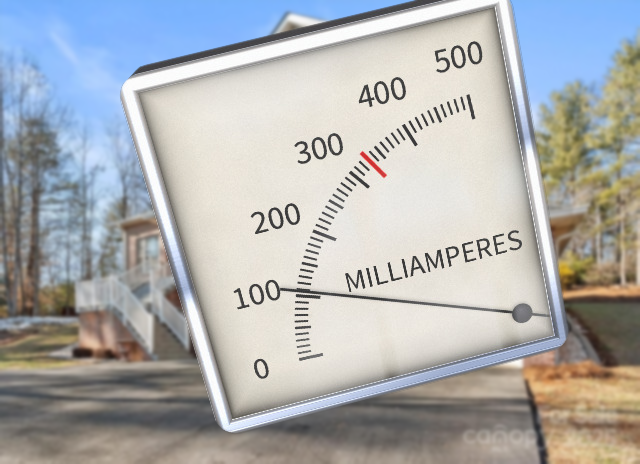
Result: 110
